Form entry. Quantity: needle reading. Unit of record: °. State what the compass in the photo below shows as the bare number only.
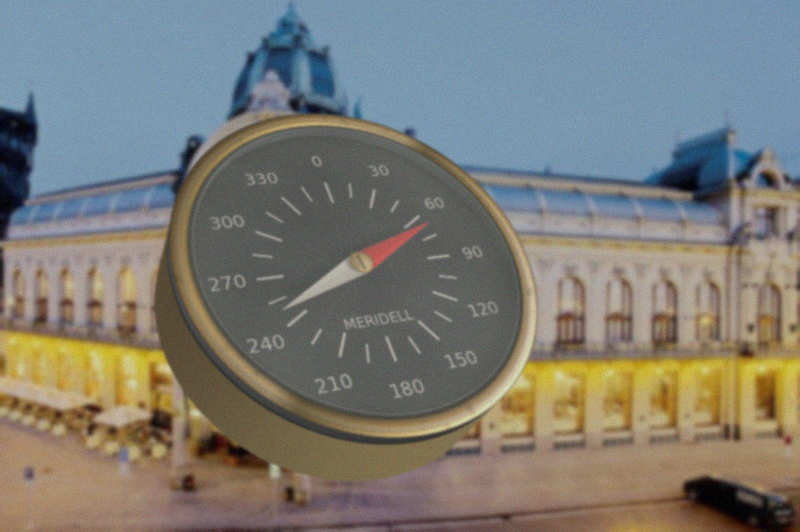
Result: 67.5
